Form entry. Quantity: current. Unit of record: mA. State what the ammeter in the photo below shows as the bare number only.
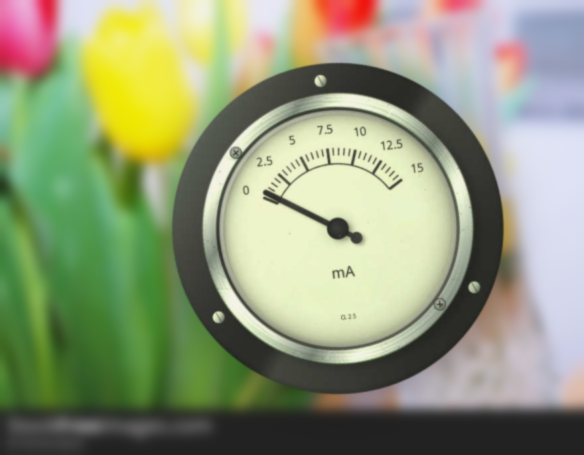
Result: 0.5
